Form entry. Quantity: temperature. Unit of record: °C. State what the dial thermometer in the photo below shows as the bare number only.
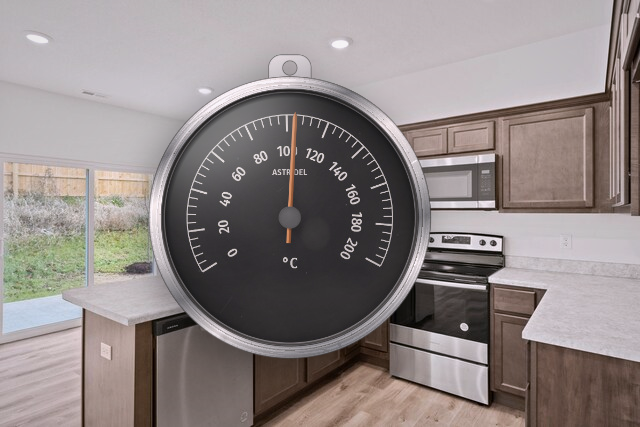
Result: 104
